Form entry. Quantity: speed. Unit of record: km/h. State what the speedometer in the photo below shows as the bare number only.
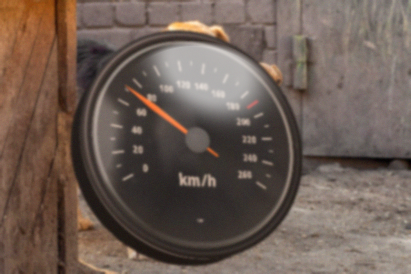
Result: 70
